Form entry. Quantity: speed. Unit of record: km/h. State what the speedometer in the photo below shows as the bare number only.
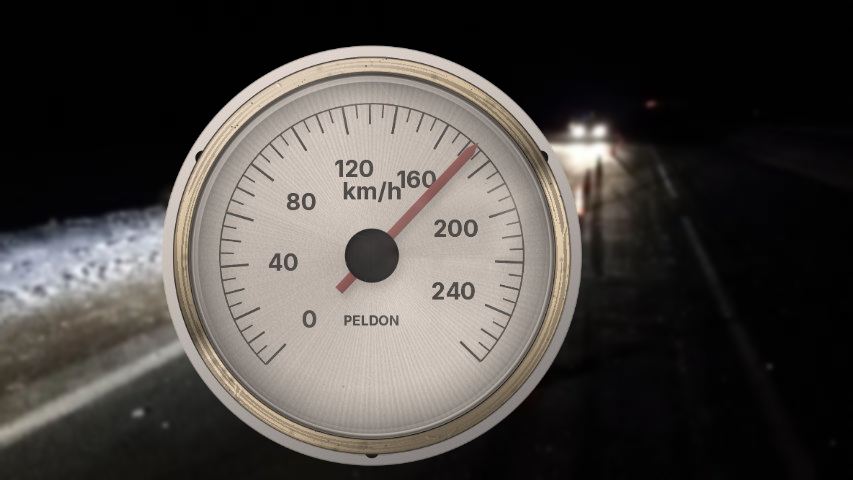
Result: 172.5
